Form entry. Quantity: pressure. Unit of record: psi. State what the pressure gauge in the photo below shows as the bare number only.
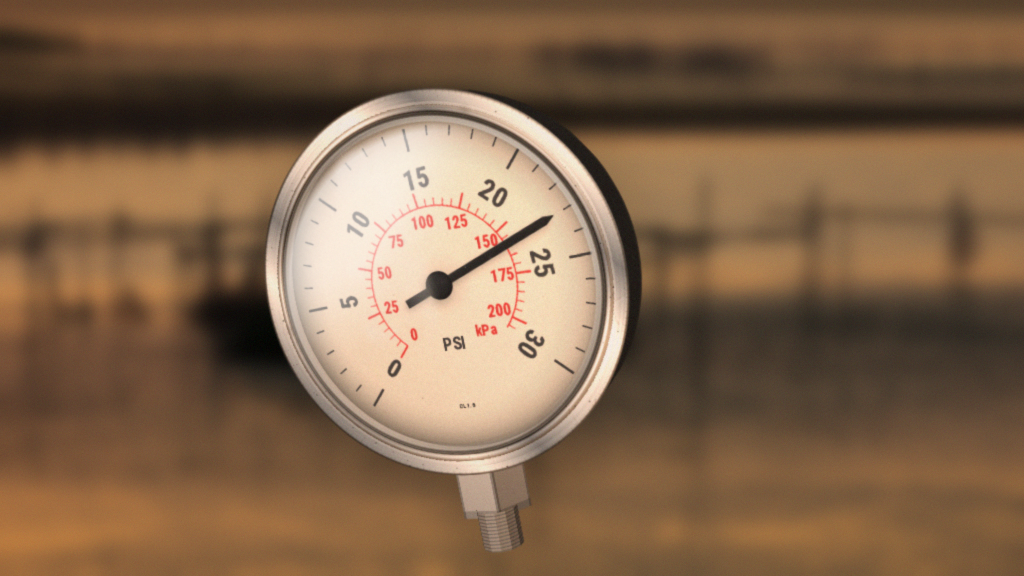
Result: 23
